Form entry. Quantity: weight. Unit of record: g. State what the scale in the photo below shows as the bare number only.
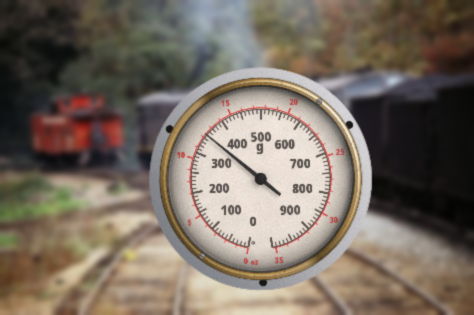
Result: 350
